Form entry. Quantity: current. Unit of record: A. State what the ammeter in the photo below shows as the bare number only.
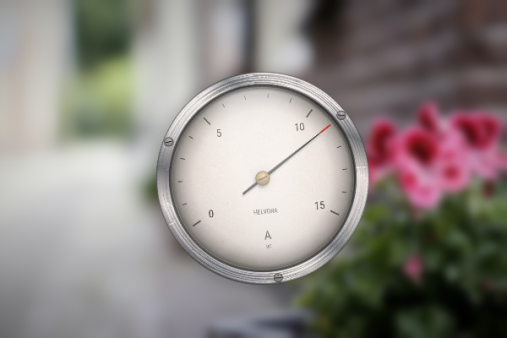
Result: 11
